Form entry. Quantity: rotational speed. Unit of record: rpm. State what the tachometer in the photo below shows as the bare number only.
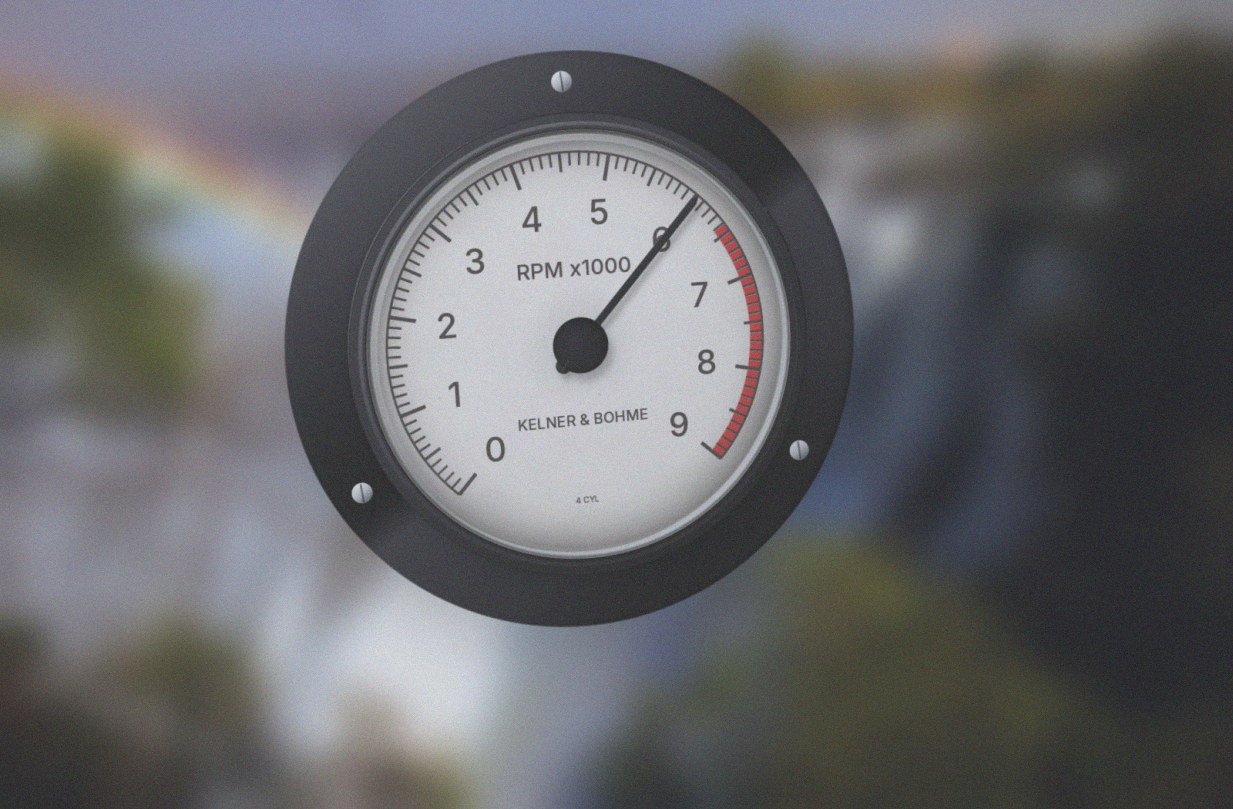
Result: 6000
